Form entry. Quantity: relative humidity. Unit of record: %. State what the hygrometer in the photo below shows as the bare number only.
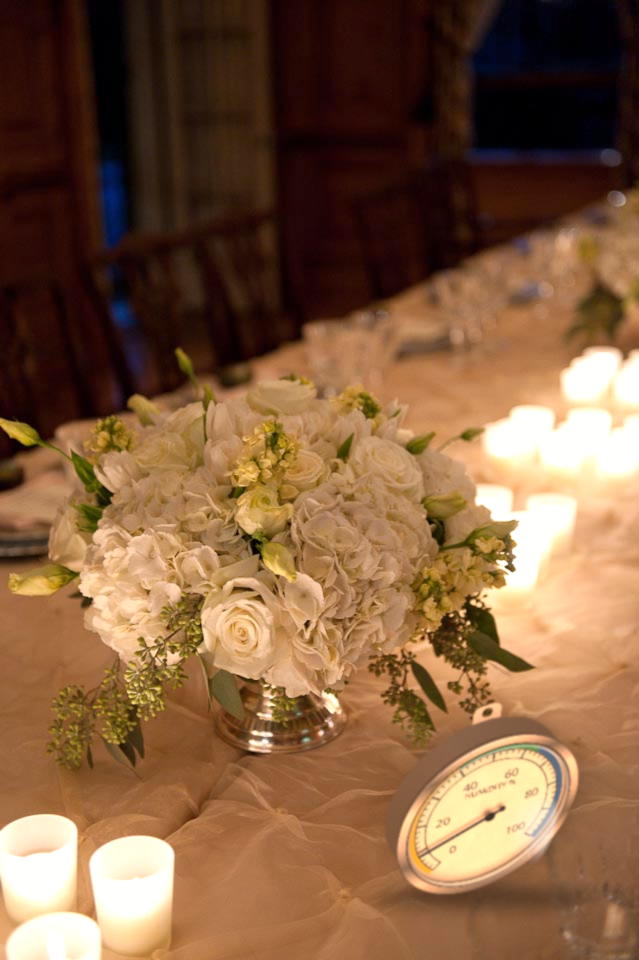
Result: 10
